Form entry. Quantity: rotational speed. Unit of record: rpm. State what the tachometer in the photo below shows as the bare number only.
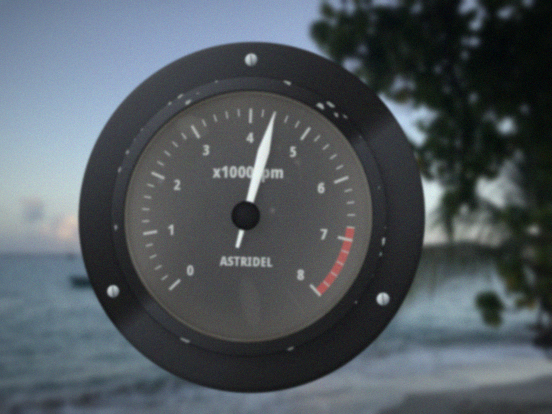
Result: 4400
